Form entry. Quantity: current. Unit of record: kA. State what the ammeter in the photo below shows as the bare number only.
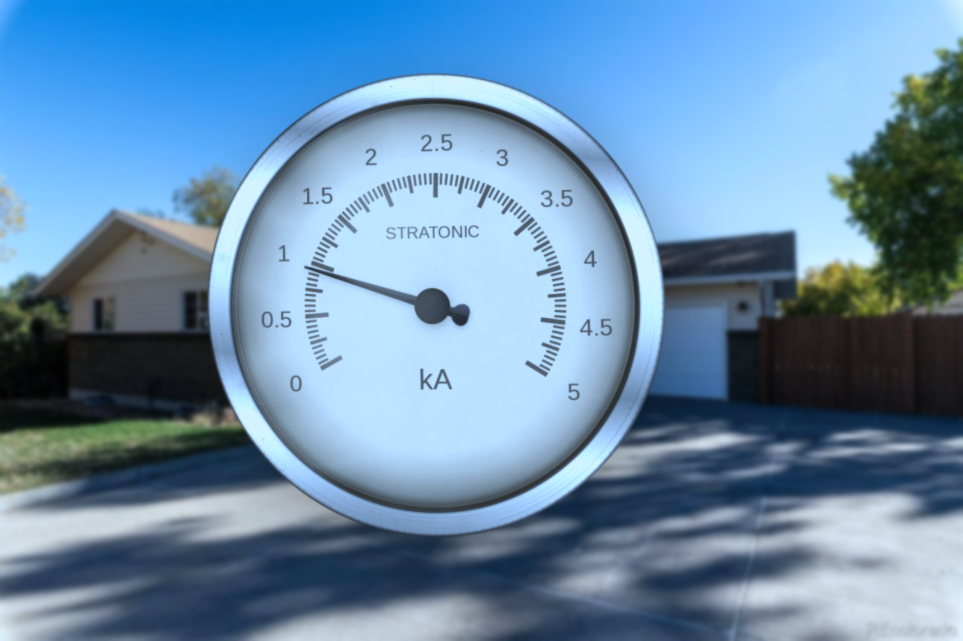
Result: 0.95
